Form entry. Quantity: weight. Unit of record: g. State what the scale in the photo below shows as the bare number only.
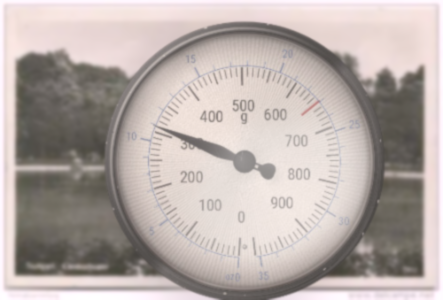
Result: 310
